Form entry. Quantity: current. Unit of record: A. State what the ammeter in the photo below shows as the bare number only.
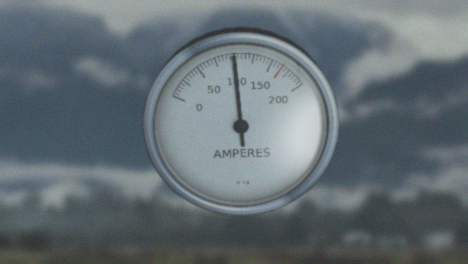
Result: 100
